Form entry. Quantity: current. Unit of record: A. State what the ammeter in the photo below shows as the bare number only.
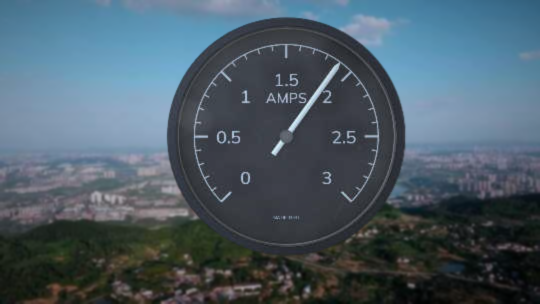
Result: 1.9
